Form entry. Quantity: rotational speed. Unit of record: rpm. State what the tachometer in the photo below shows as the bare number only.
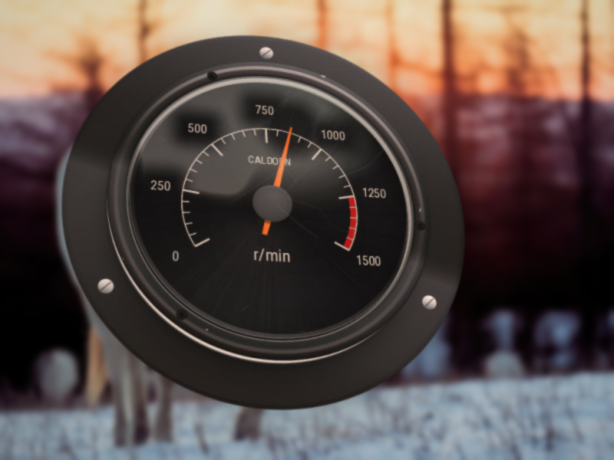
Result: 850
